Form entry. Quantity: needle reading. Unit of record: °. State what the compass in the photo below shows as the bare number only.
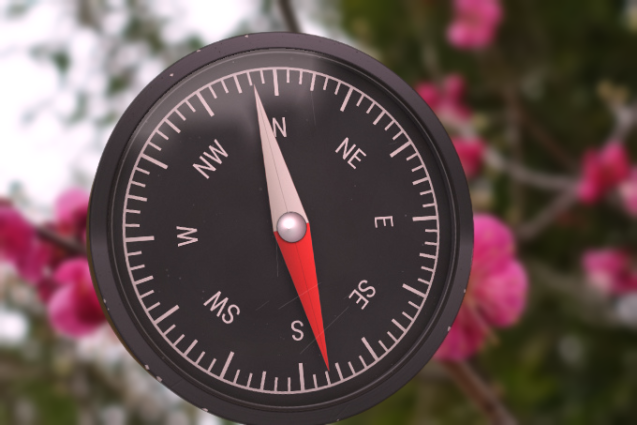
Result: 170
